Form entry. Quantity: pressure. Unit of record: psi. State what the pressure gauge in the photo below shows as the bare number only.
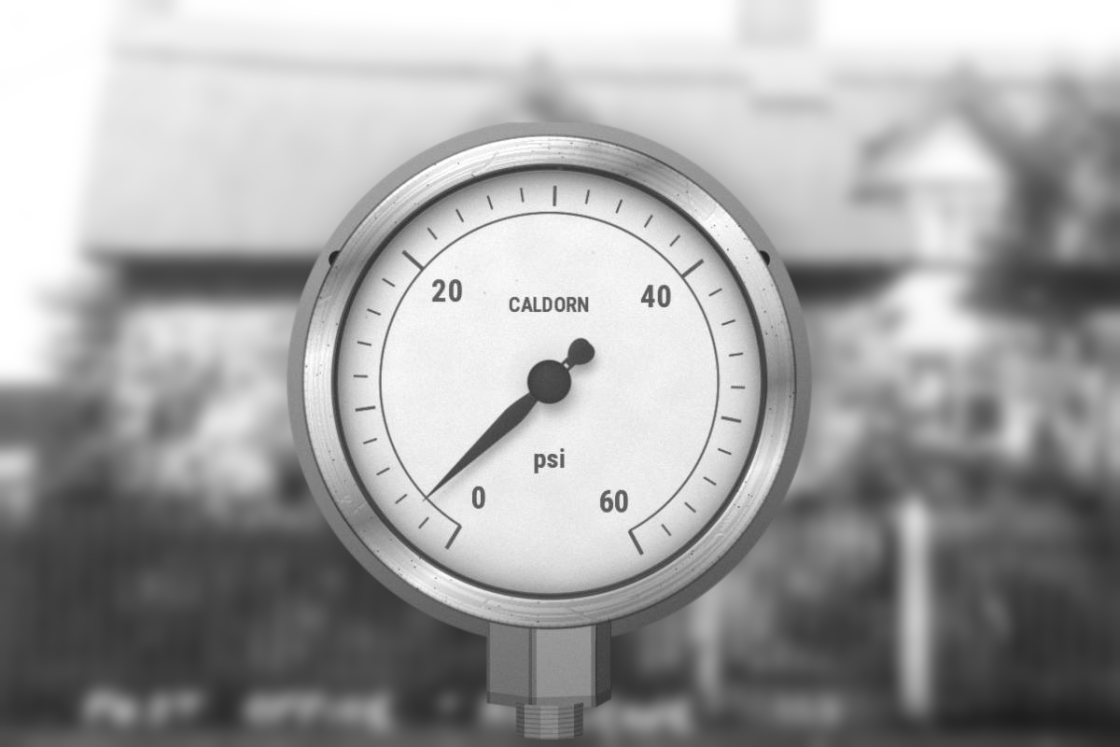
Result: 3
